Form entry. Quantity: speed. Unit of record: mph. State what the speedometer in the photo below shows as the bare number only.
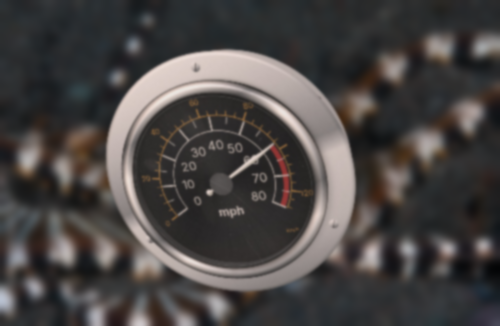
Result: 60
